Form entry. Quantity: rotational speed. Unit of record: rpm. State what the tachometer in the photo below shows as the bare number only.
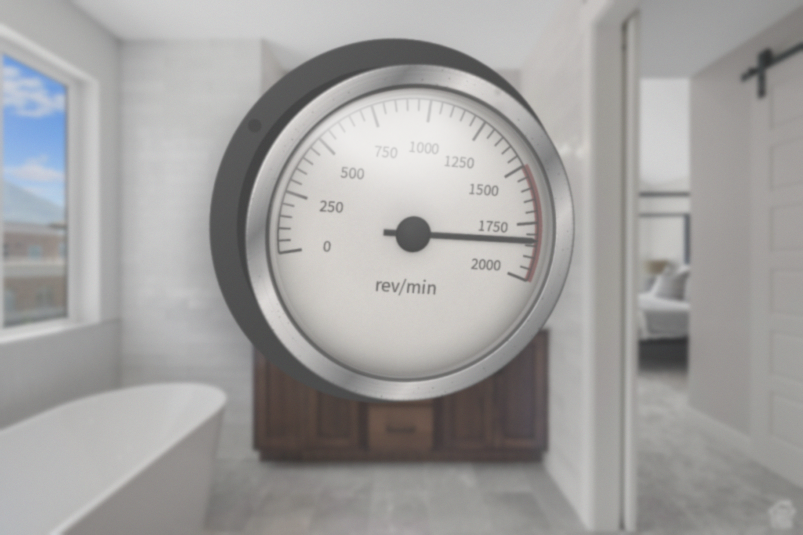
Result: 1825
